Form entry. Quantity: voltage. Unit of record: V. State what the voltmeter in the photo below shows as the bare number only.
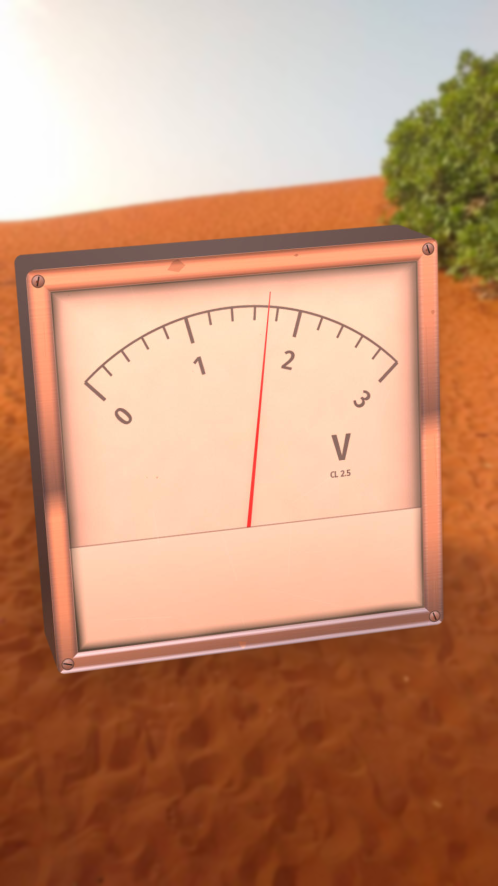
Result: 1.7
